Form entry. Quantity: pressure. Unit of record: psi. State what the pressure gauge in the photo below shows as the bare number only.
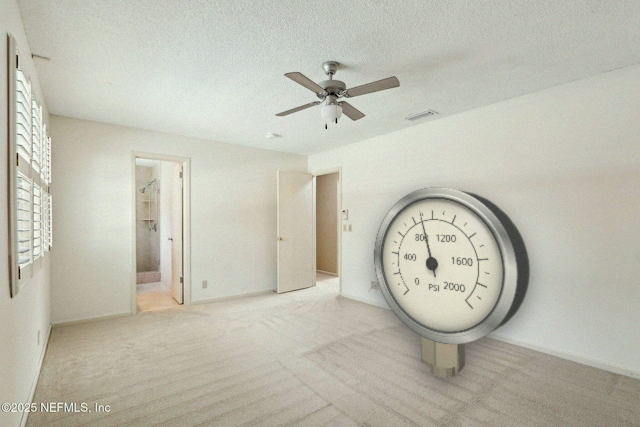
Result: 900
